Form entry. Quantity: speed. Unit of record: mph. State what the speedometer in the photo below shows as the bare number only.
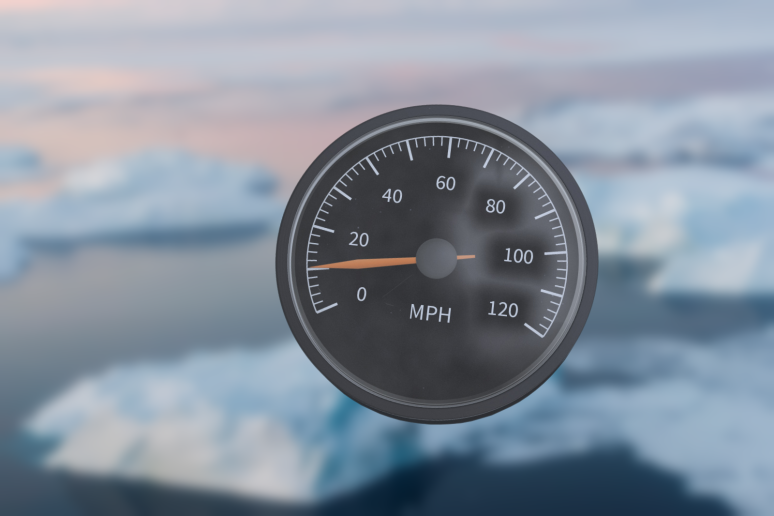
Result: 10
